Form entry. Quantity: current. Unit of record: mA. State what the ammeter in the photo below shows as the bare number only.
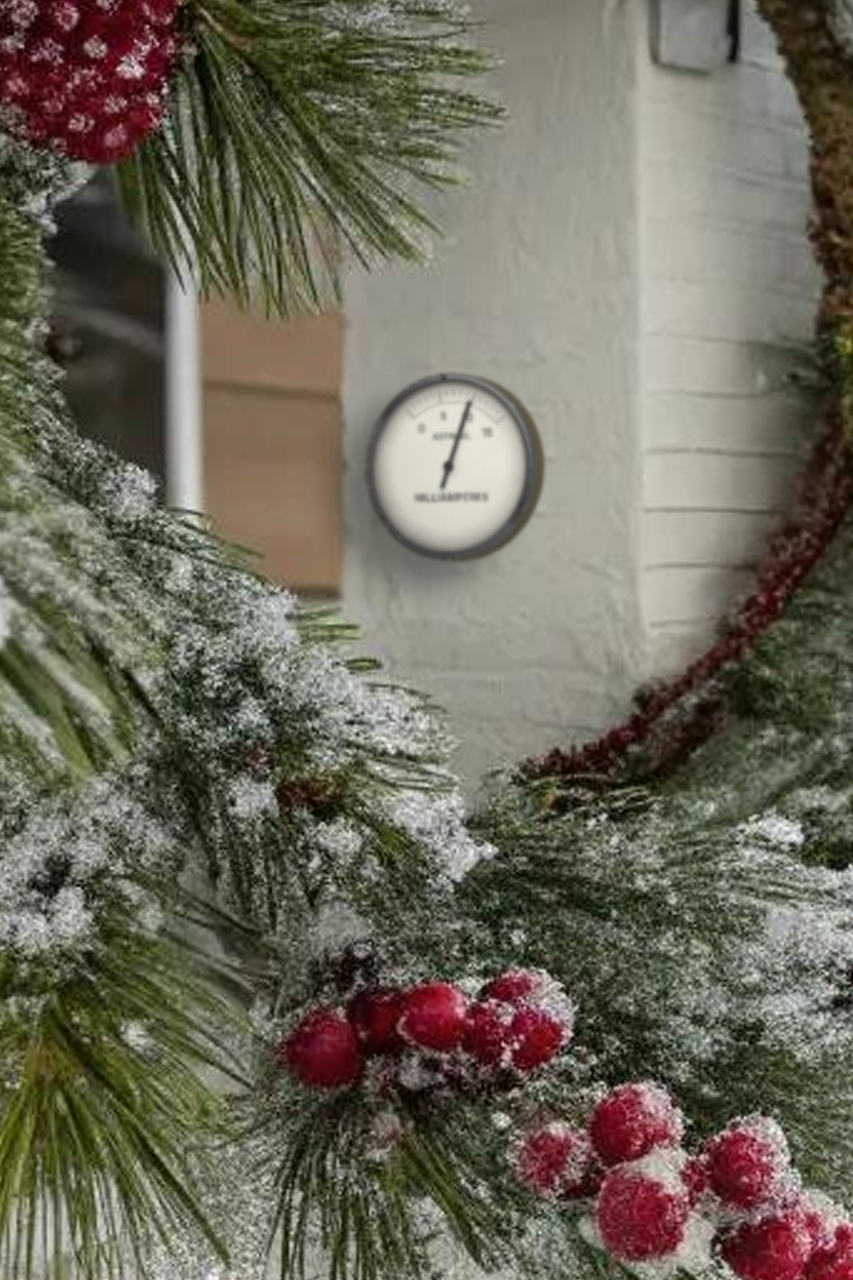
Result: 10
